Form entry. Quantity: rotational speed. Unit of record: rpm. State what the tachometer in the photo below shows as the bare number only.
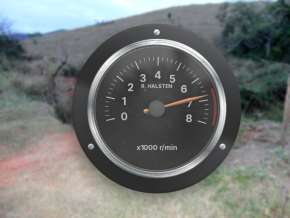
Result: 6800
